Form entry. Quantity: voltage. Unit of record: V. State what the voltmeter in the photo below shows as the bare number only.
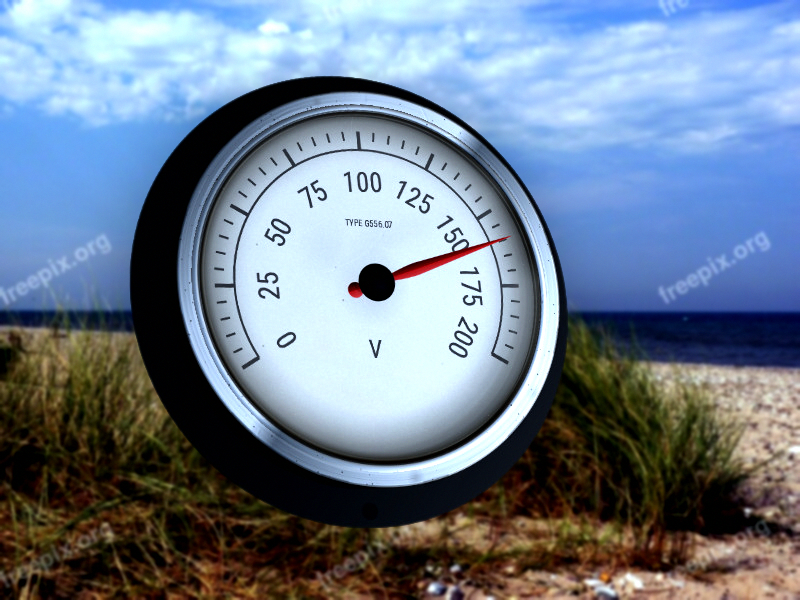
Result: 160
